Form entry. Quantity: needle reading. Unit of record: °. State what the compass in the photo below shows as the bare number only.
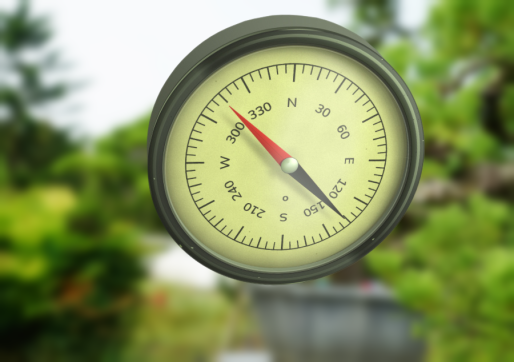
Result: 315
